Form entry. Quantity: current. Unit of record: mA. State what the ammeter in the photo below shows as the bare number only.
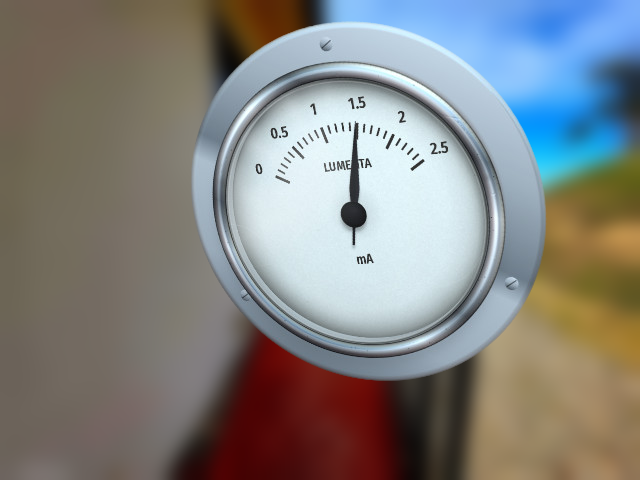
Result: 1.5
